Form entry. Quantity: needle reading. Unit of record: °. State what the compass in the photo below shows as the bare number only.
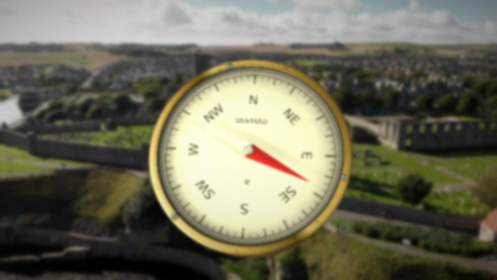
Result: 115
